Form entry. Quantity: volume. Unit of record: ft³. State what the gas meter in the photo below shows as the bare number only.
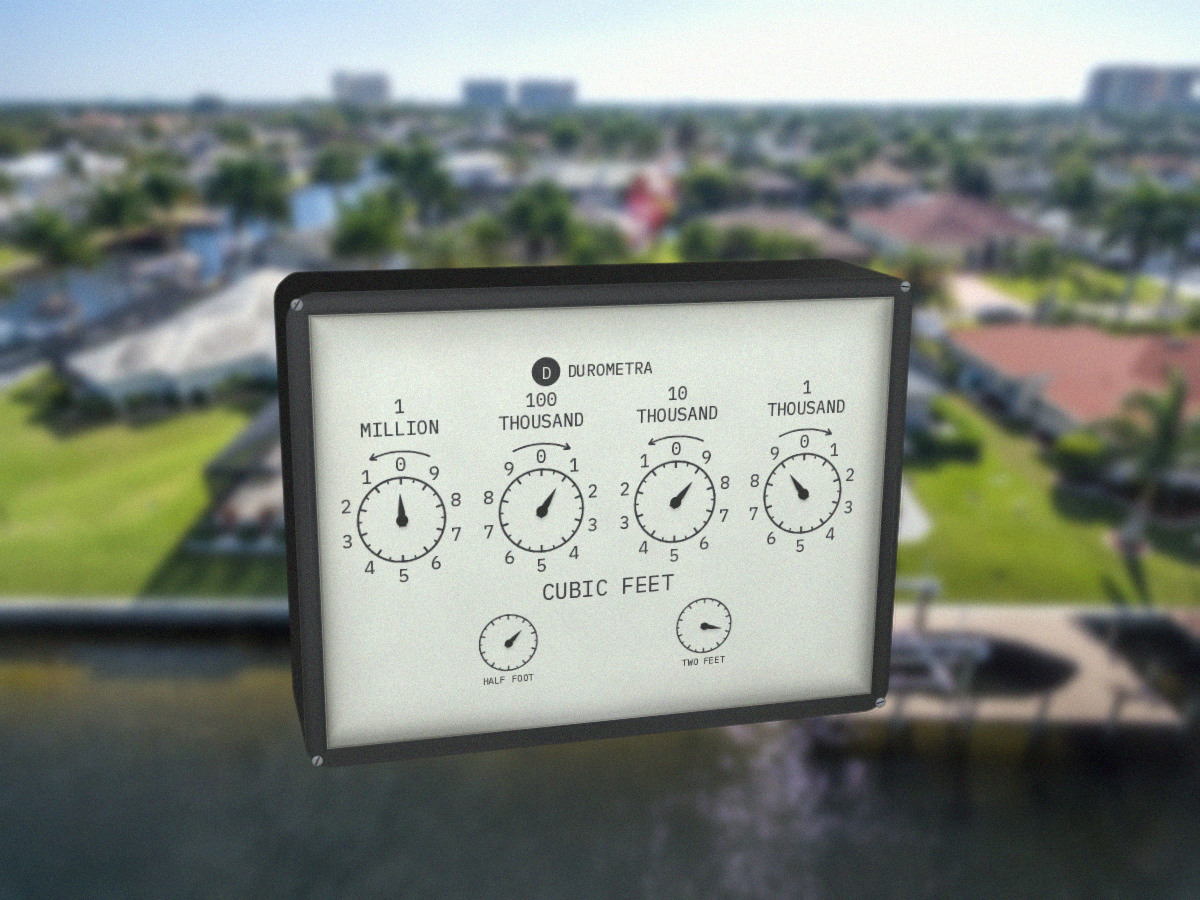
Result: 8900
